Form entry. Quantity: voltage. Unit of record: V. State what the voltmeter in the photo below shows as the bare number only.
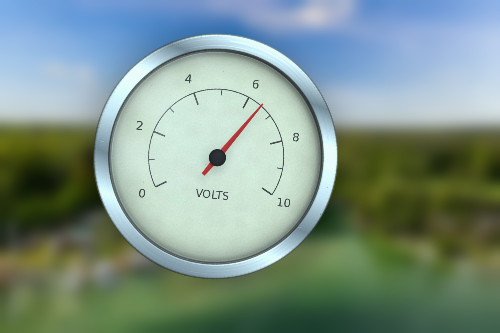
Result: 6.5
